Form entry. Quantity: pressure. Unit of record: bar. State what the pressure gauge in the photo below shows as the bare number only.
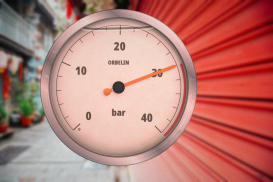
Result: 30
